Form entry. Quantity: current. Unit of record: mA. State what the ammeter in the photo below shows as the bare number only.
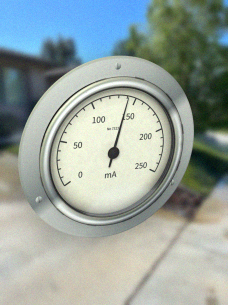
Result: 140
